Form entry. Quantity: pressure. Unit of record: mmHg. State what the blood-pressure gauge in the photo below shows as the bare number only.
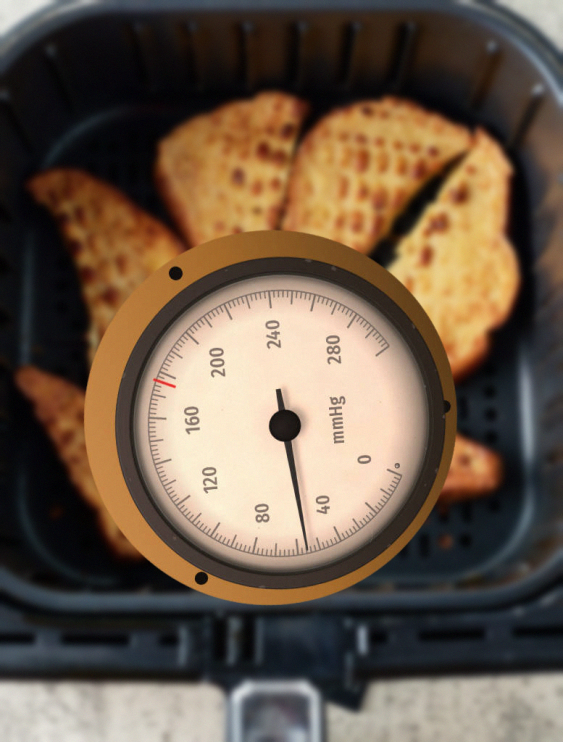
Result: 56
